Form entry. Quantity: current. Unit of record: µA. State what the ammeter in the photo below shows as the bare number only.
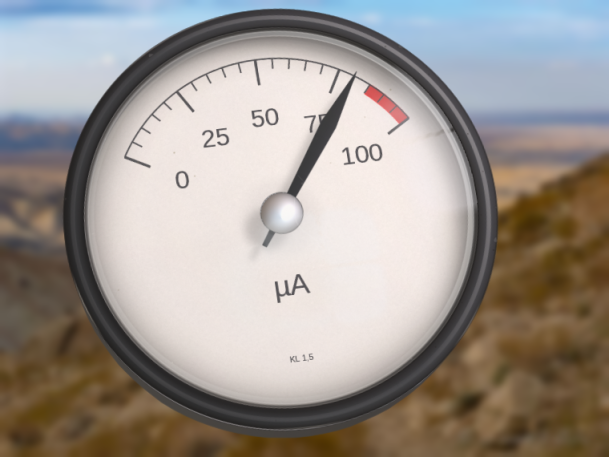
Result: 80
